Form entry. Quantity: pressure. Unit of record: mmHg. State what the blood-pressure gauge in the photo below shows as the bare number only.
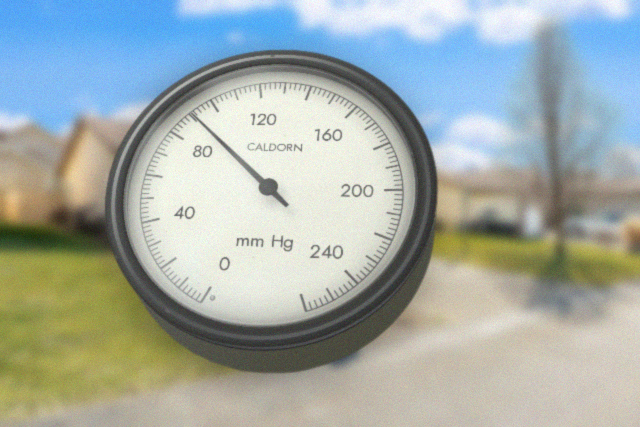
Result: 90
